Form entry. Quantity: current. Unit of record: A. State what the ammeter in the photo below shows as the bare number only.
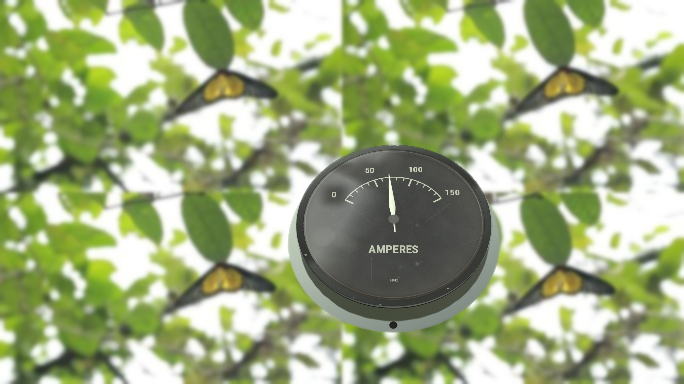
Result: 70
